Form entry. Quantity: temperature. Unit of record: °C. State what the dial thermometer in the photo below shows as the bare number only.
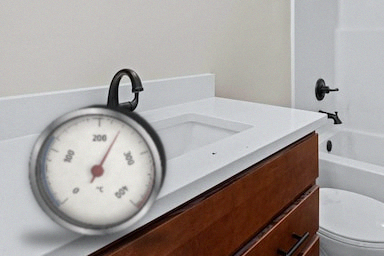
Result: 240
